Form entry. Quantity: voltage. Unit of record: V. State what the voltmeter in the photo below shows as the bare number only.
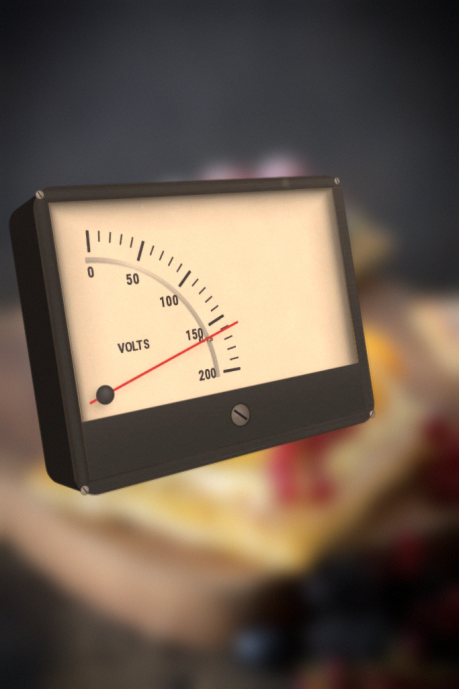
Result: 160
